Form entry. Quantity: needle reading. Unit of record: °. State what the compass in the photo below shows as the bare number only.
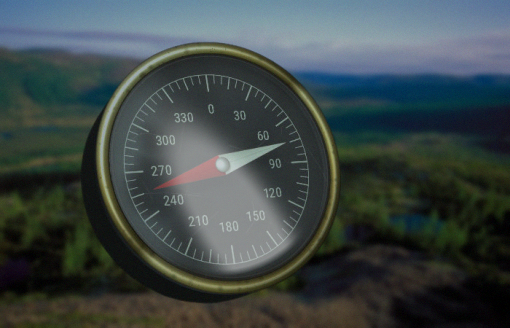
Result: 255
